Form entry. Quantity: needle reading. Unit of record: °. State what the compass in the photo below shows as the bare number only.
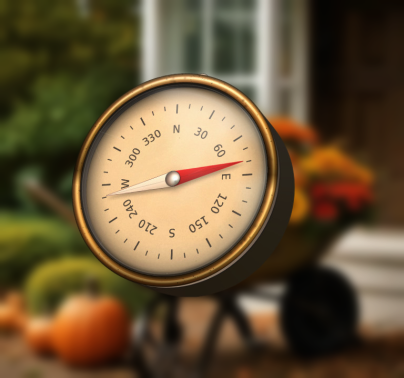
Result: 80
